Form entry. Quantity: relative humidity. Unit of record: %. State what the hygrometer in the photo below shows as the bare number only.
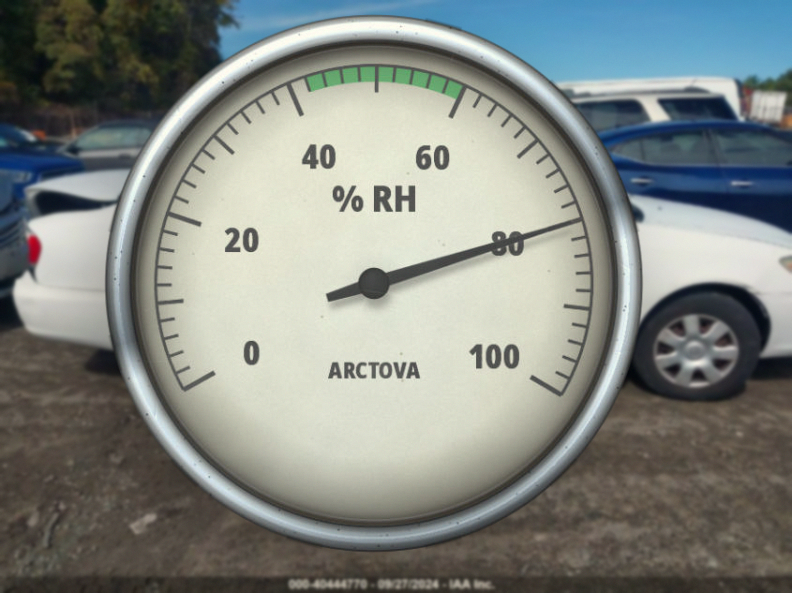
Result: 80
